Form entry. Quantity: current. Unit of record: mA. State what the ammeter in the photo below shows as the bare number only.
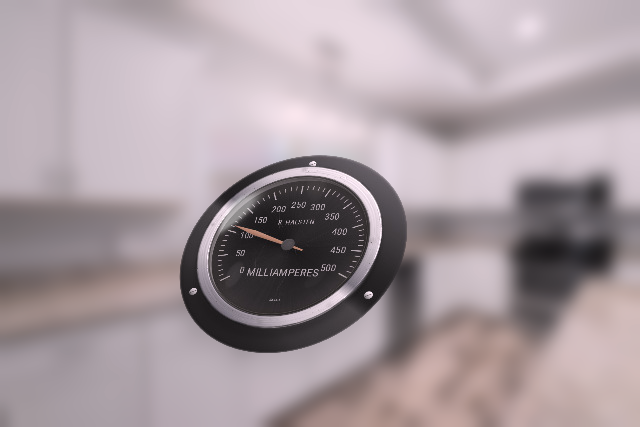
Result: 110
